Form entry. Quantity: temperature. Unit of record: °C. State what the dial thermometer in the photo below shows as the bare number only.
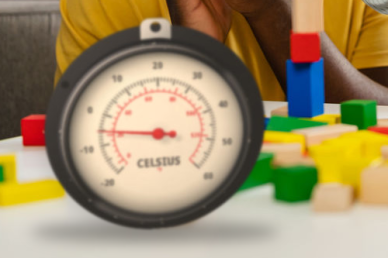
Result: -5
